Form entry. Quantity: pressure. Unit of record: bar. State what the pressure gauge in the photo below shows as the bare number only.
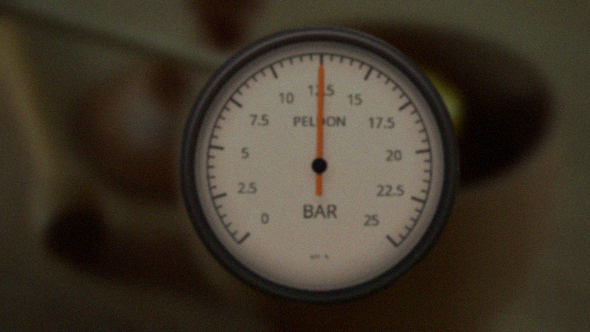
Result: 12.5
